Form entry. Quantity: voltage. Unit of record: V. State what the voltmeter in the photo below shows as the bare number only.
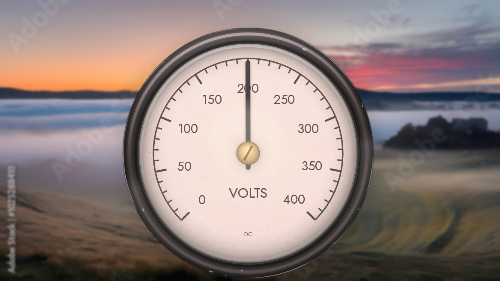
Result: 200
